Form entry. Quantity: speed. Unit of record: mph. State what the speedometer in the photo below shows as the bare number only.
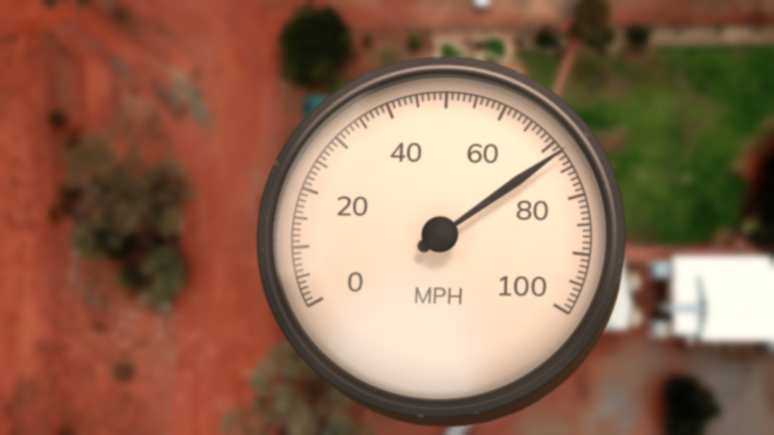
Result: 72
